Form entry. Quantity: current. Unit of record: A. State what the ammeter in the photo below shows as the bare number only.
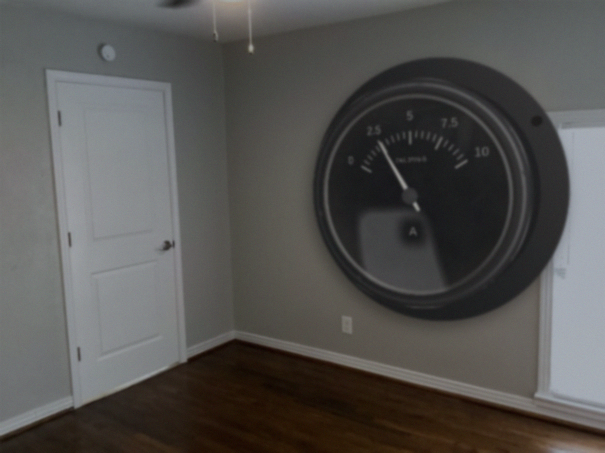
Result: 2.5
